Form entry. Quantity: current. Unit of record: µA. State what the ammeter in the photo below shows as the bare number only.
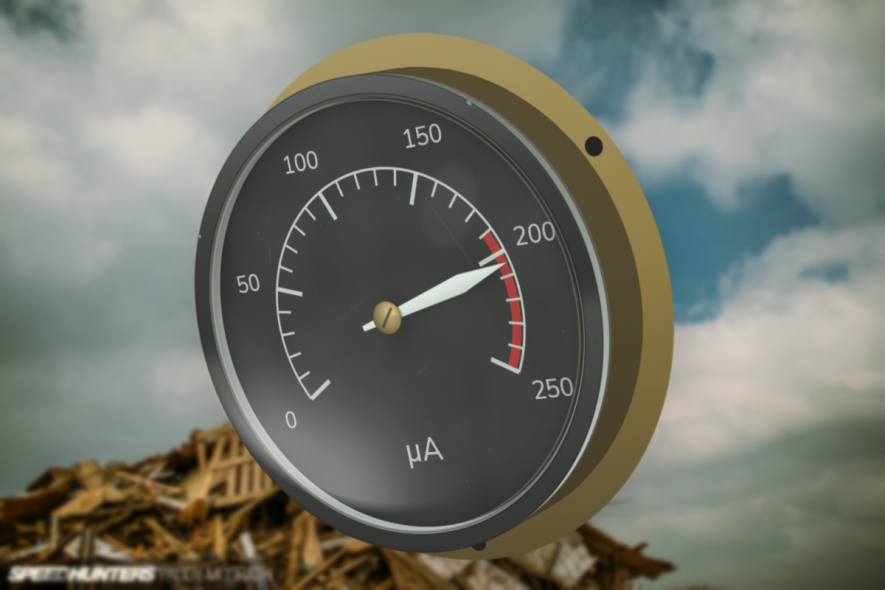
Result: 205
